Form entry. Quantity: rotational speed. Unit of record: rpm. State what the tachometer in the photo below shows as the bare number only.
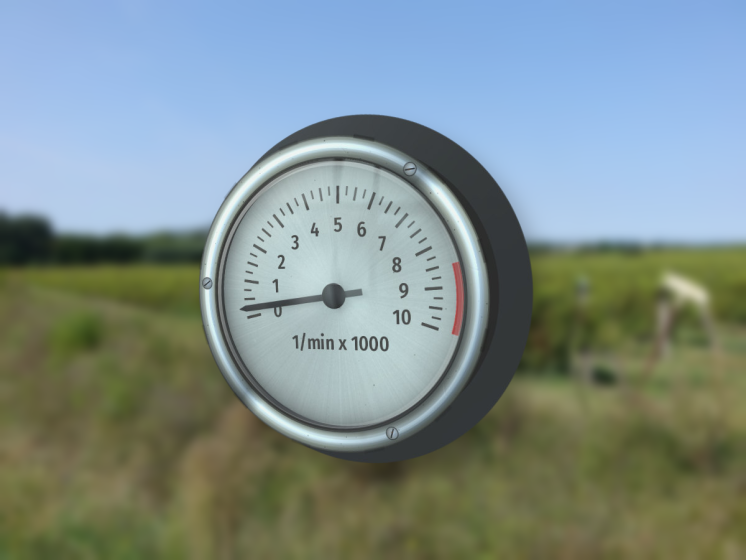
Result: 250
